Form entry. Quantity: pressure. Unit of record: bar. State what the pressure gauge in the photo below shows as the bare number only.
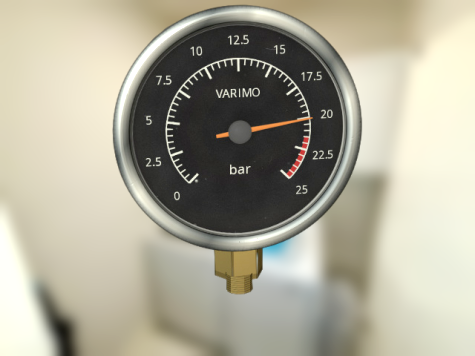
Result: 20
